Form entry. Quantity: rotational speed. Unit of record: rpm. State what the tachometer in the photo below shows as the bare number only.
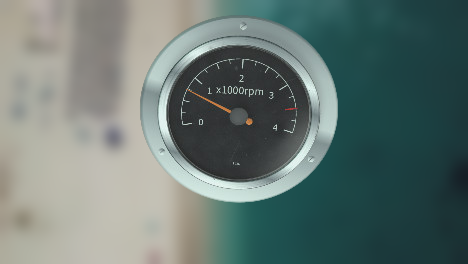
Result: 750
